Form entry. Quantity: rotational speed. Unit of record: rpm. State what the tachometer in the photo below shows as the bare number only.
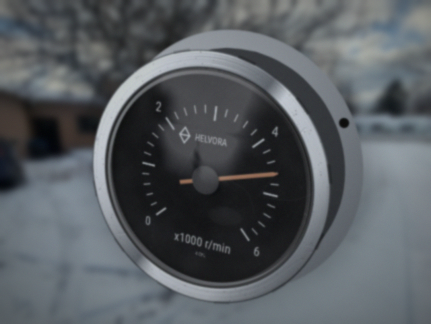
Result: 4600
